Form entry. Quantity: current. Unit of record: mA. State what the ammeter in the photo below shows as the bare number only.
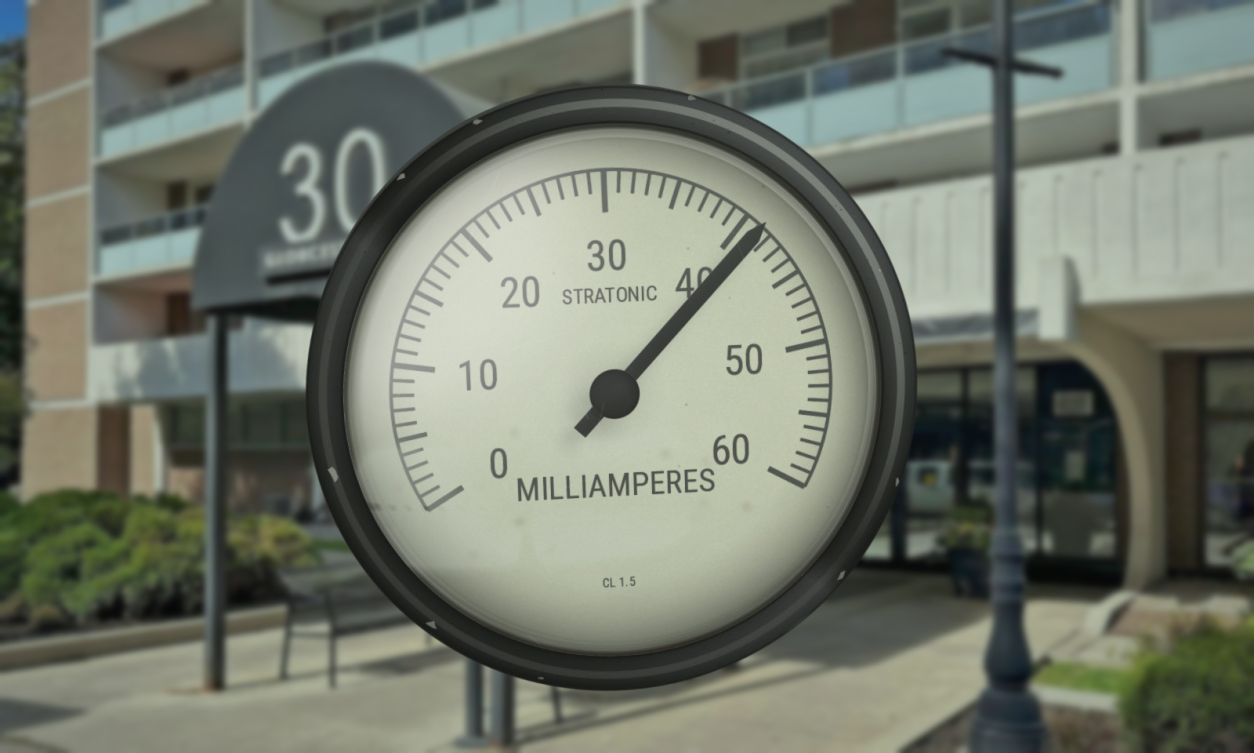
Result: 41
